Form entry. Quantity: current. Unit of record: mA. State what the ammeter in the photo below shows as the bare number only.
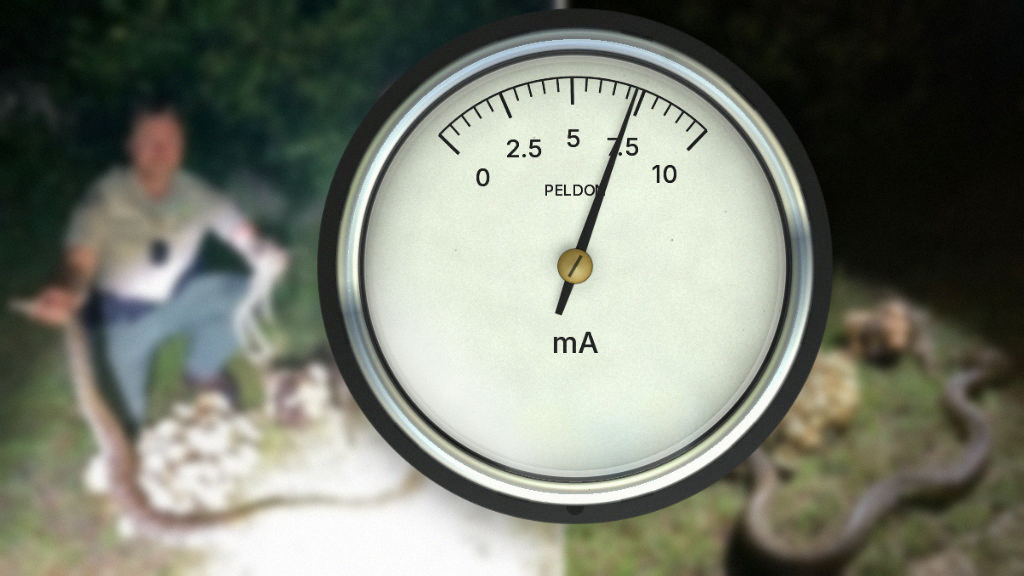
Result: 7.25
